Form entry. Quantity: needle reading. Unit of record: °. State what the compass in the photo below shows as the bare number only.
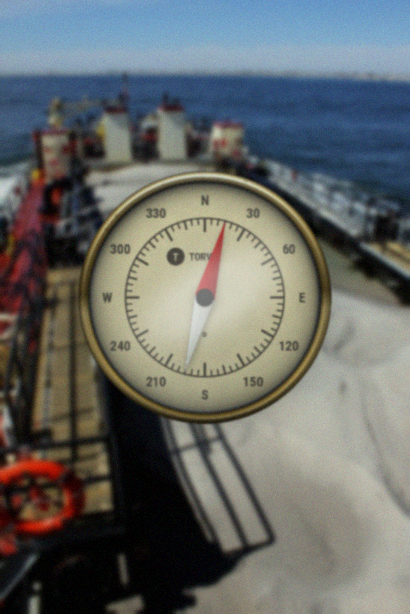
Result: 15
